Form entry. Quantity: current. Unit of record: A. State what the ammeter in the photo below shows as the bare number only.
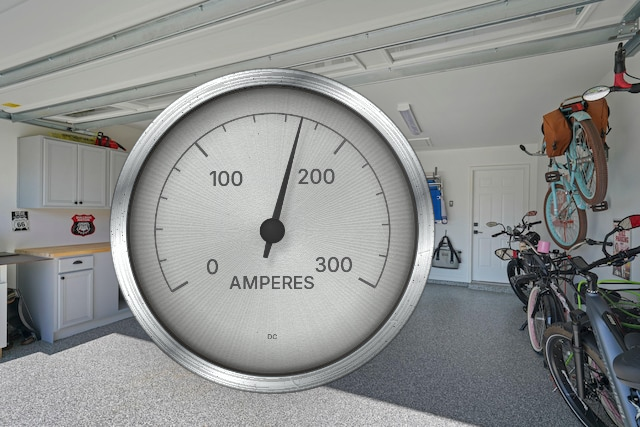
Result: 170
